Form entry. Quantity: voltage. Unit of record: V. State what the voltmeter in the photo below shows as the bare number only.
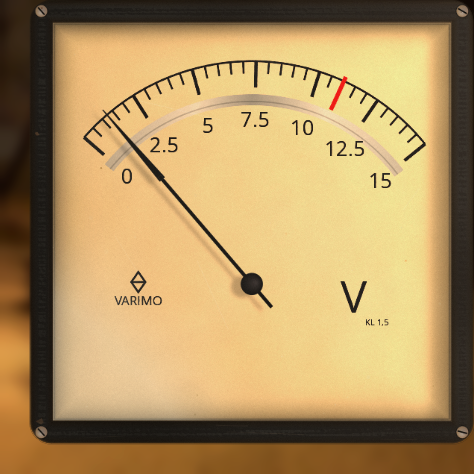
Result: 1.25
